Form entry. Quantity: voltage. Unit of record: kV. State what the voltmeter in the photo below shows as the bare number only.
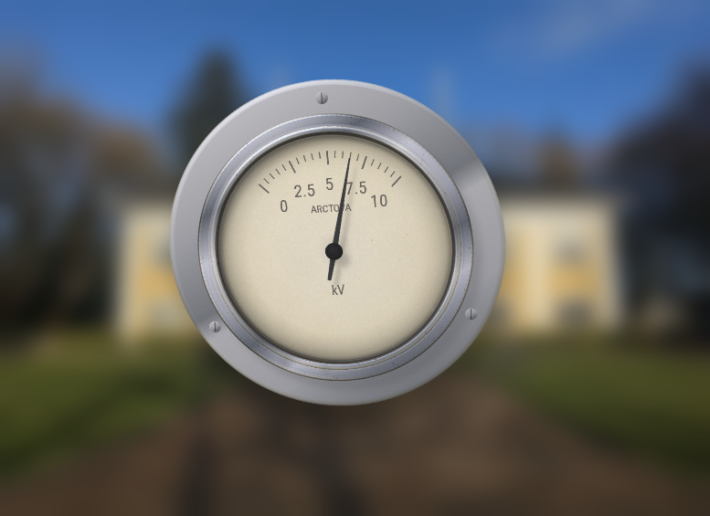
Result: 6.5
